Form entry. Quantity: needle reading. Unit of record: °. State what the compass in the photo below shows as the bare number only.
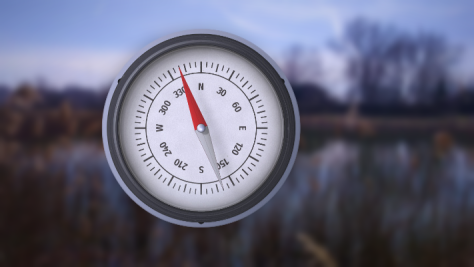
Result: 340
